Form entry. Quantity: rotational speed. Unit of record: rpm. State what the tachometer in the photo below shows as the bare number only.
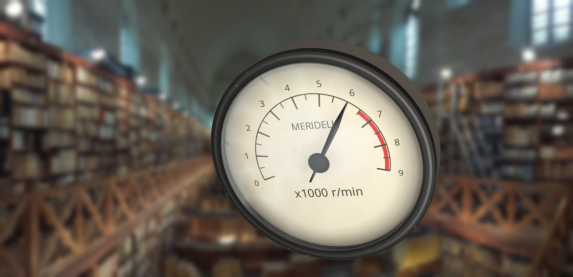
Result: 6000
